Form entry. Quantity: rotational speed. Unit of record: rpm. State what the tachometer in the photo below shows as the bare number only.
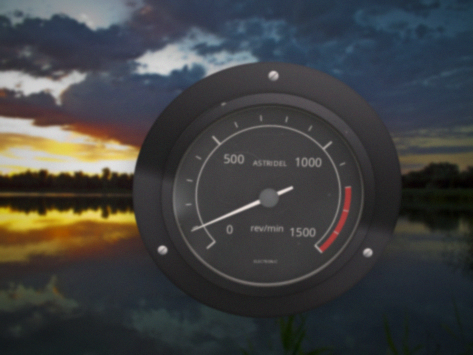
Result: 100
